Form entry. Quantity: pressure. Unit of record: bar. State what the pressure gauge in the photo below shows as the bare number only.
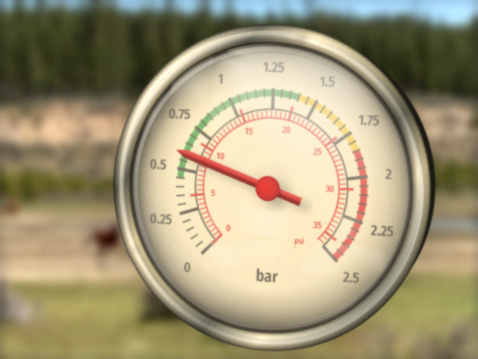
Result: 0.6
